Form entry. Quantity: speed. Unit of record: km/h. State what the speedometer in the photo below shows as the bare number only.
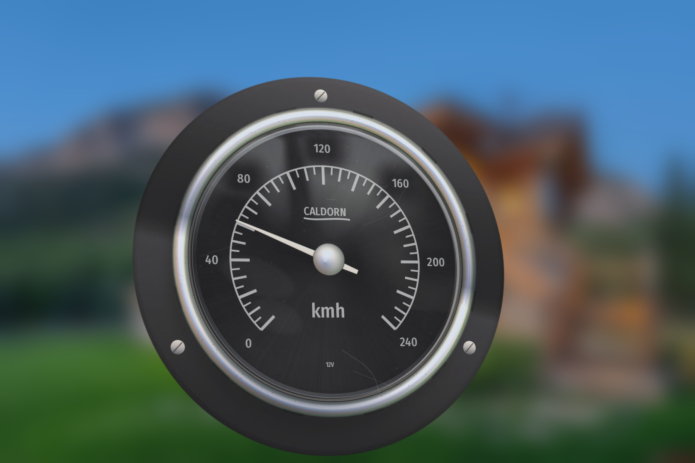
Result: 60
